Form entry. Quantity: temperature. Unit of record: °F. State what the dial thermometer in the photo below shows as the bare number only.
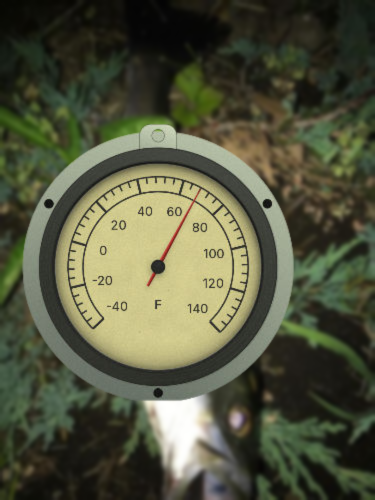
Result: 68
